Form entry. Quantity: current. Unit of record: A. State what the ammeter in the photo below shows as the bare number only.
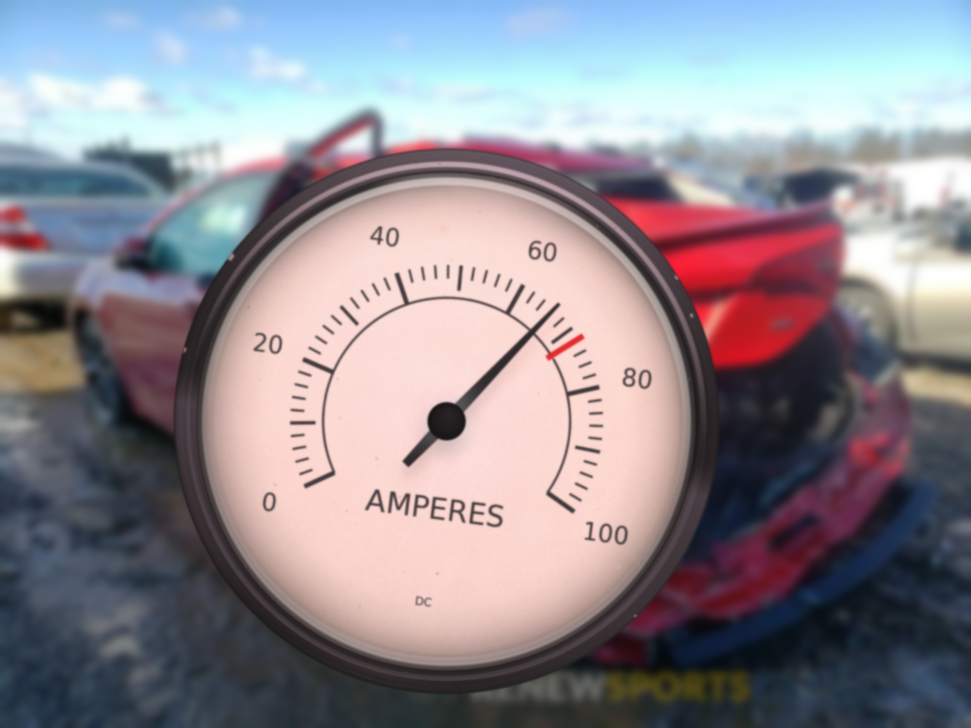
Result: 66
